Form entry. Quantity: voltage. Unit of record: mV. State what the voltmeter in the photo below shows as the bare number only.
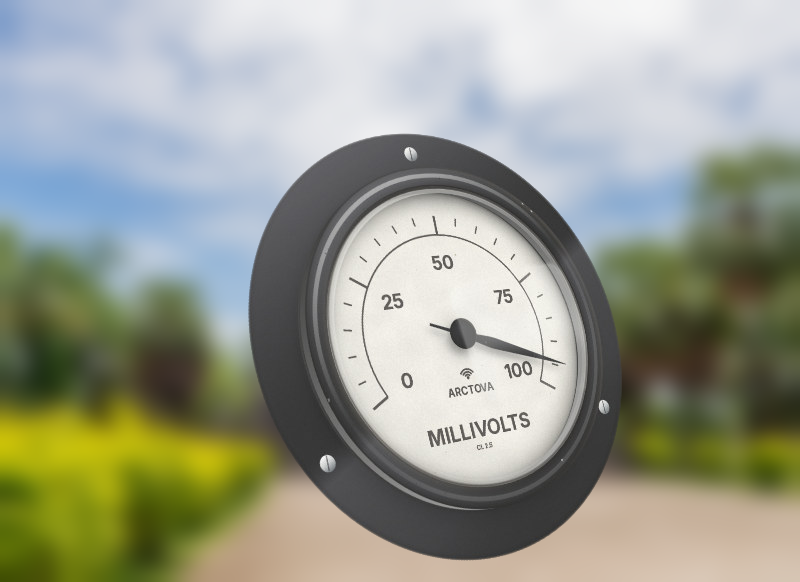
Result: 95
